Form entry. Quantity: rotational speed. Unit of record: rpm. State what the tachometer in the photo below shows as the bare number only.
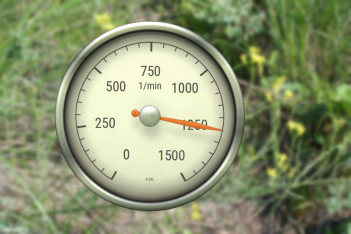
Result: 1250
